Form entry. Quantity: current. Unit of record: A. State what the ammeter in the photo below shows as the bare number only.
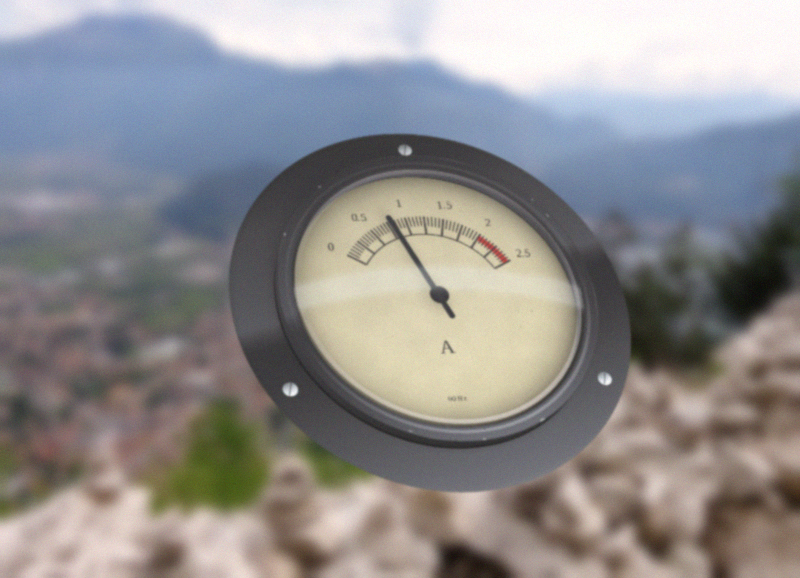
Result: 0.75
